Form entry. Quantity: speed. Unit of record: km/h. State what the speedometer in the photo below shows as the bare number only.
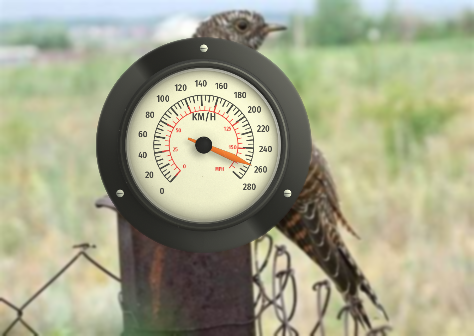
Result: 260
